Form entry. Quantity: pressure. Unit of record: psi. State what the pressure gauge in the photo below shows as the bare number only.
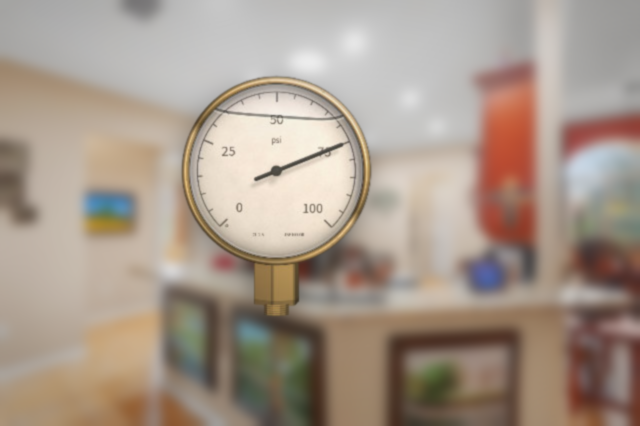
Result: 75
